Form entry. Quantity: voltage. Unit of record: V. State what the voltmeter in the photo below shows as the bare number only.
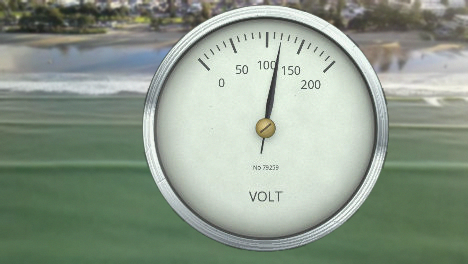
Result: 120
